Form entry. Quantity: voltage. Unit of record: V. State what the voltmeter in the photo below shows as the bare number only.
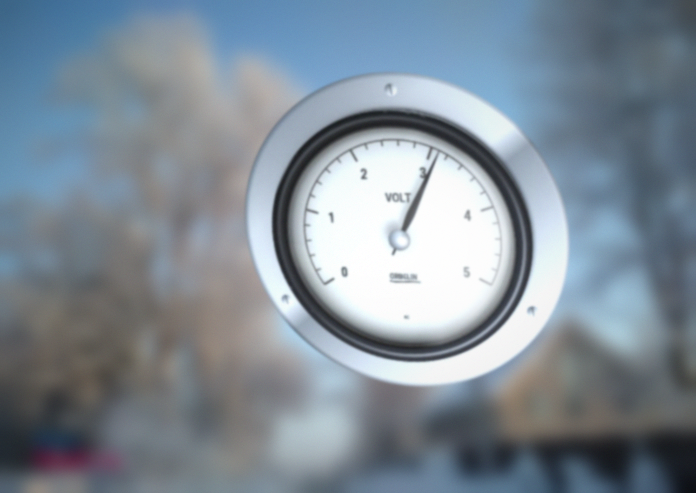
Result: 3.1
